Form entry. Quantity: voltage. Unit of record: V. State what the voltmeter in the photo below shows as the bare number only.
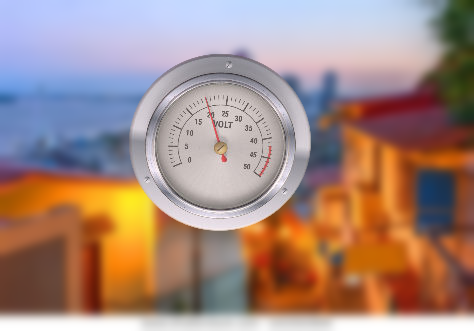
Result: 20
